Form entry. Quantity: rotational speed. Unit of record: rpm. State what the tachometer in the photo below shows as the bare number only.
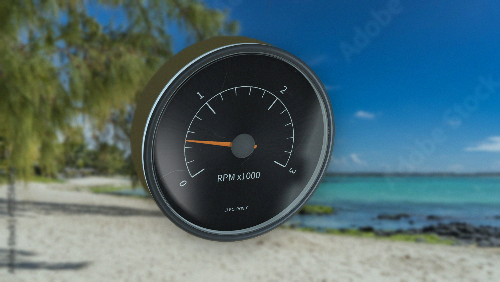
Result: 500
